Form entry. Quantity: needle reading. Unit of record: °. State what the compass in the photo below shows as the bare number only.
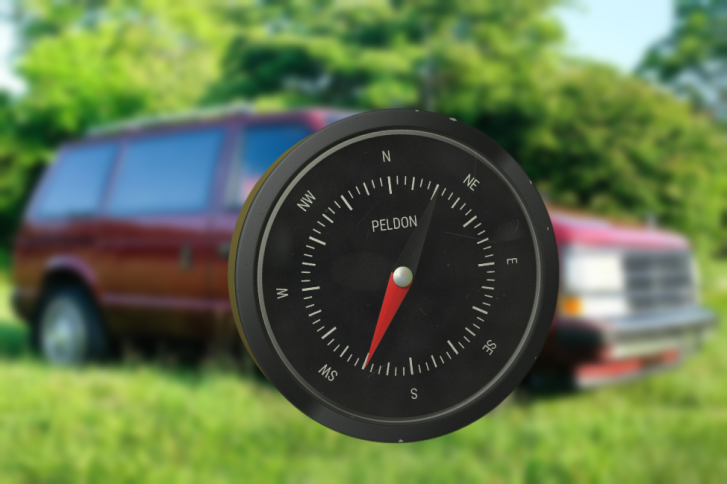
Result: 210
